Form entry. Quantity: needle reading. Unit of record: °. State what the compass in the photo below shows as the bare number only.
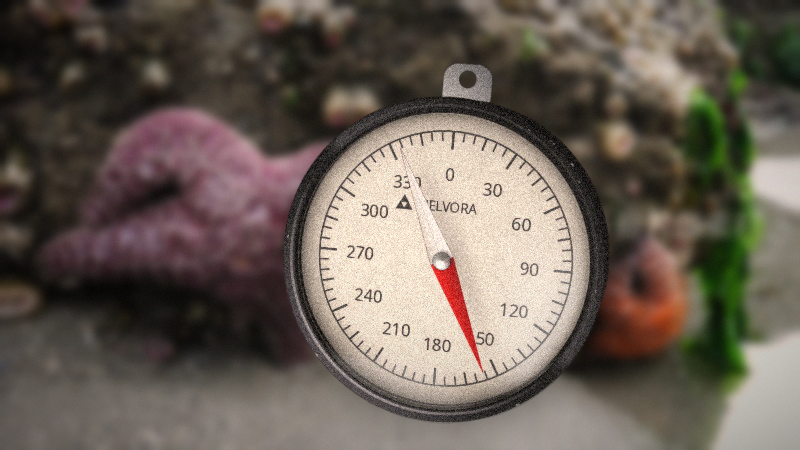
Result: 155
